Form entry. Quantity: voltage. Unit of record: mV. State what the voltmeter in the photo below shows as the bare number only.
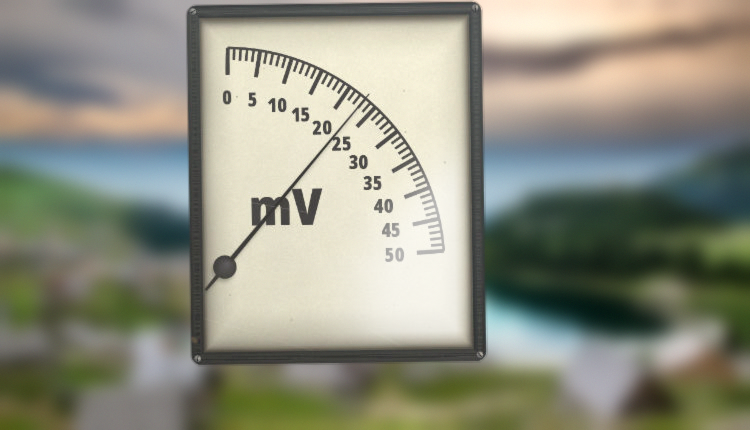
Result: 23
